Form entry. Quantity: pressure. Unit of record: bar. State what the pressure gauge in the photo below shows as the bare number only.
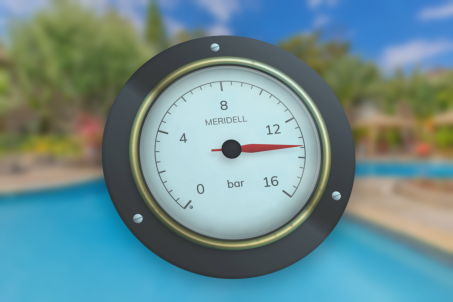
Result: 13.5
